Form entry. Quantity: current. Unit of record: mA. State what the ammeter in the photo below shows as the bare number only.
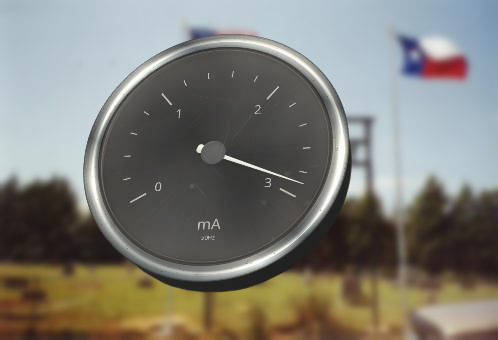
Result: 2.9
